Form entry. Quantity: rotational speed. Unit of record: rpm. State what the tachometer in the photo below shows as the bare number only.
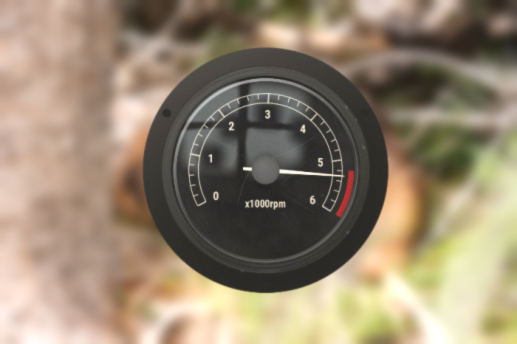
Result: 5300
